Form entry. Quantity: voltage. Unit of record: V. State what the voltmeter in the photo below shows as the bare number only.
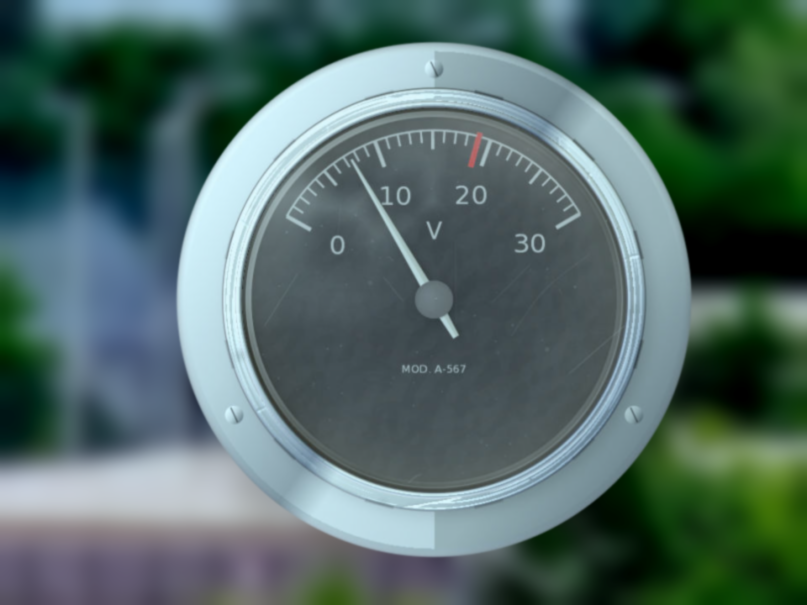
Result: 7.5
